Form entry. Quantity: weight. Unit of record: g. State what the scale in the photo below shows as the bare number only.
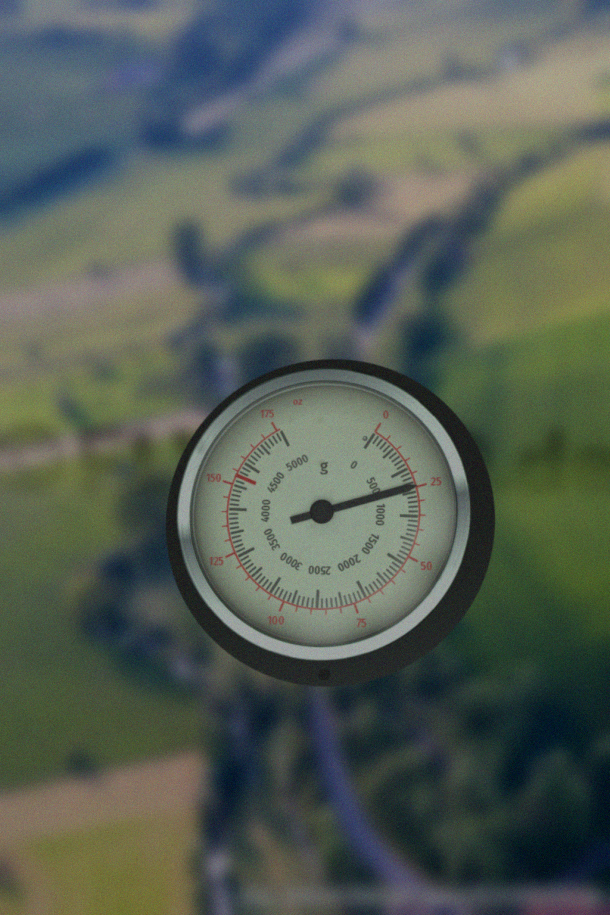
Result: 700
